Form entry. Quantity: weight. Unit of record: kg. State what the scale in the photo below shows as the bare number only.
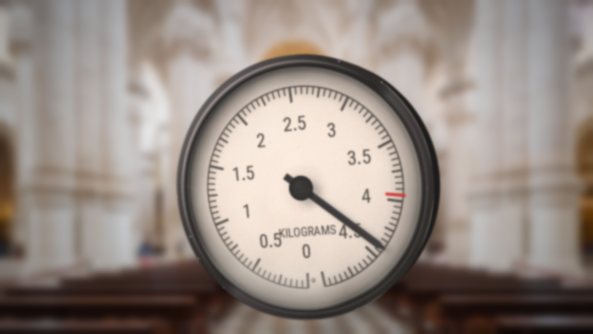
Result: 4.4
